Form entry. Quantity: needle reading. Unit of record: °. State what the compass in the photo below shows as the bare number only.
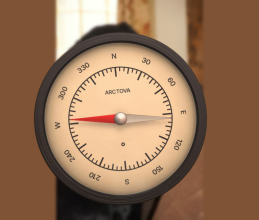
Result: 275
